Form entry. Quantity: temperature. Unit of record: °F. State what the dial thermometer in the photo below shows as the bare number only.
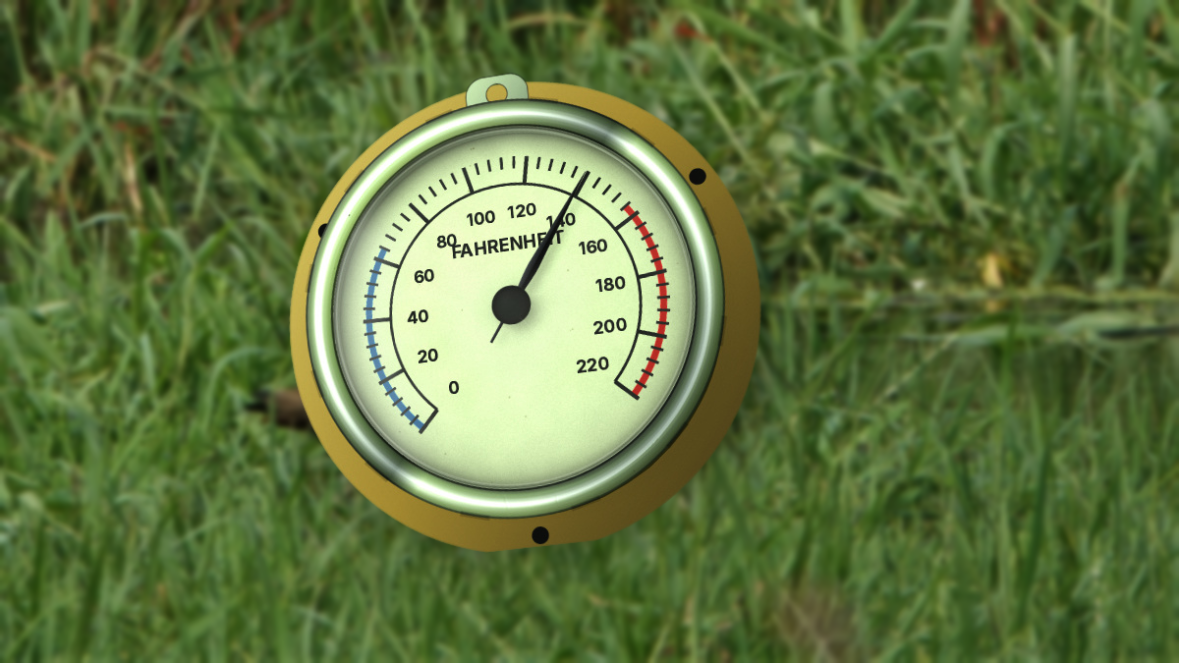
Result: 140
